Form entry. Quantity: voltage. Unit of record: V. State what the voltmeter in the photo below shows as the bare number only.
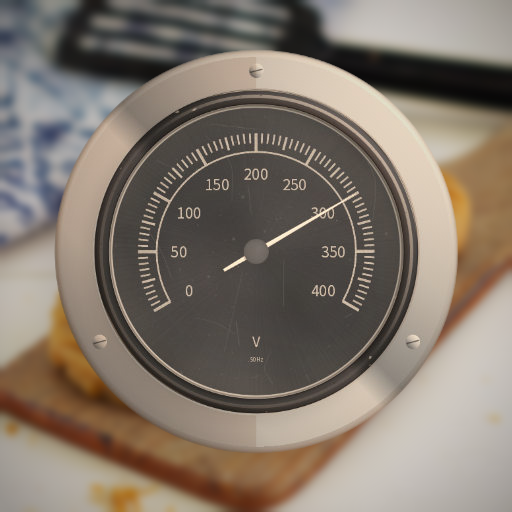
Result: 300
